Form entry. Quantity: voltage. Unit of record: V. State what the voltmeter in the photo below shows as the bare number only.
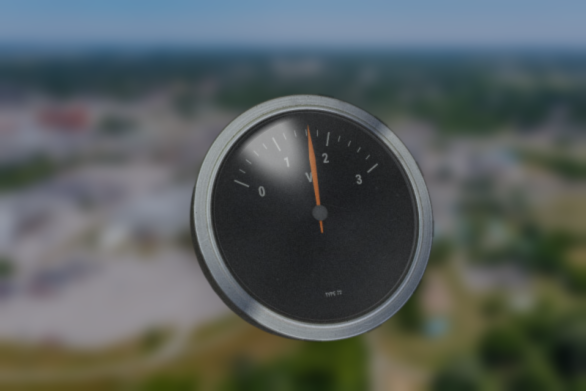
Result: 1.6
